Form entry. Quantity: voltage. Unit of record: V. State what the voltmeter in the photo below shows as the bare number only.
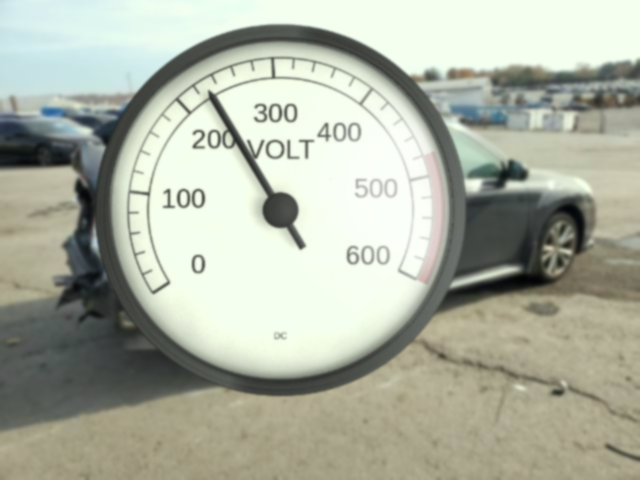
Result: 230
